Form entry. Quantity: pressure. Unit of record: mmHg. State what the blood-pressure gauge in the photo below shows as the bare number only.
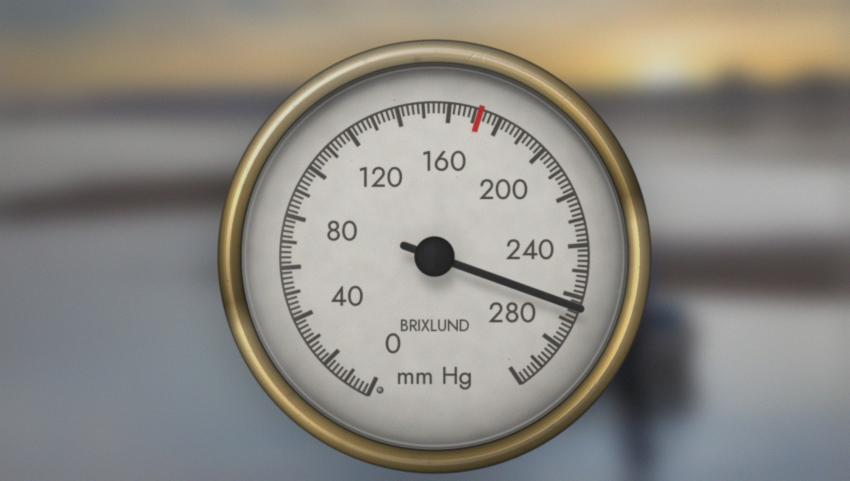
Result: 264
